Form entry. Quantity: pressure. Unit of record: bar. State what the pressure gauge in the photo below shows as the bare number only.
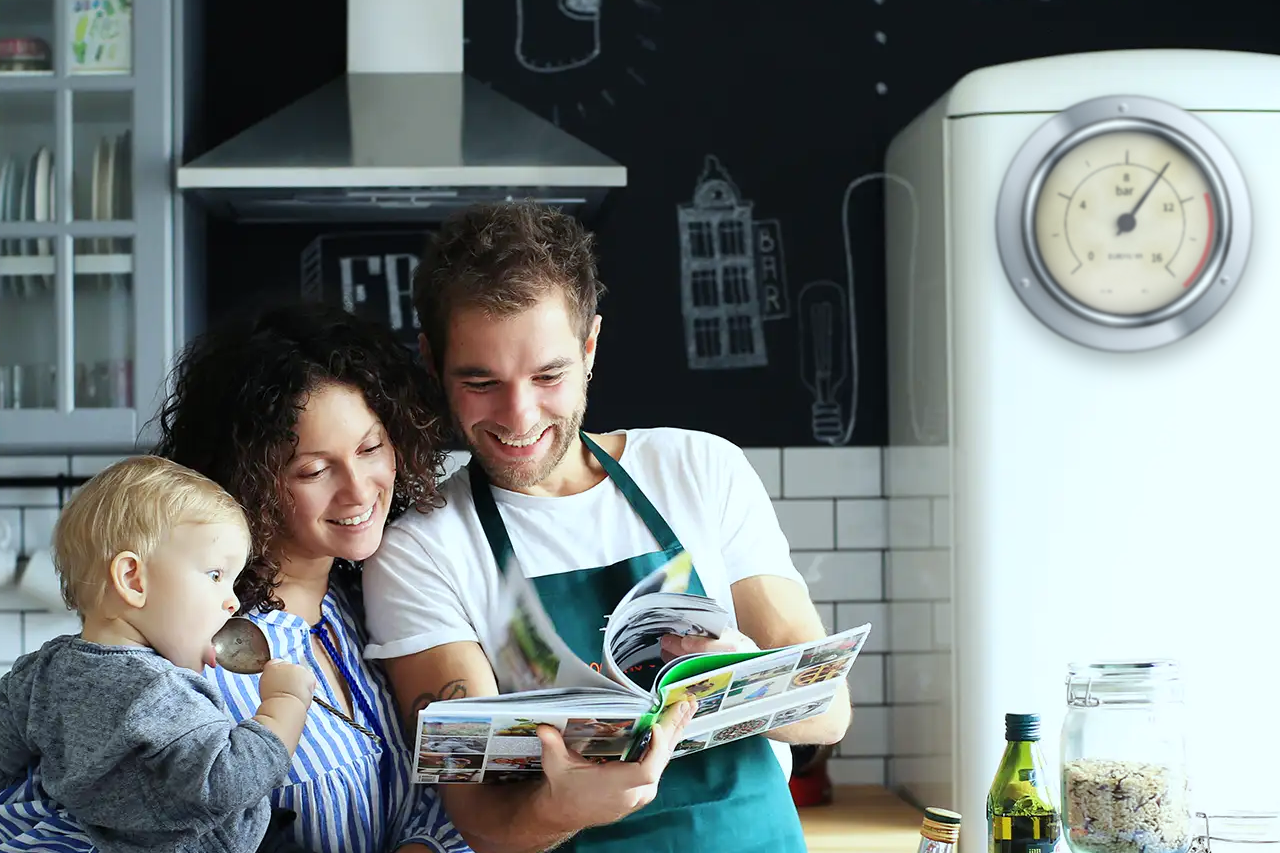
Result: 10
